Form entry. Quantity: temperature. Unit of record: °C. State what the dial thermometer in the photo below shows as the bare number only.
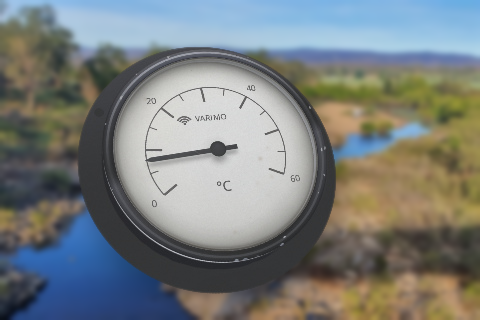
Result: 7.5
